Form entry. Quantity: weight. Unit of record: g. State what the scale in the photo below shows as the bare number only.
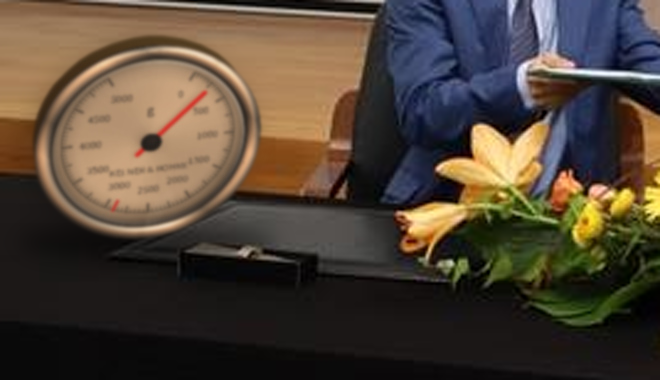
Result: 250
